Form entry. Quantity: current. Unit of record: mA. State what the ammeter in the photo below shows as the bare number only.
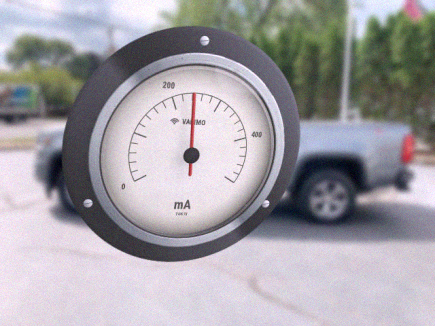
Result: 240
